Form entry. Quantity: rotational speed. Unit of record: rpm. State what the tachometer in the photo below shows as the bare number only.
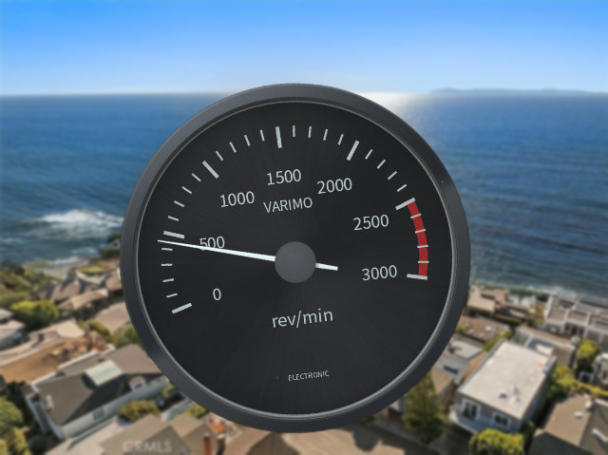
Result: 450
